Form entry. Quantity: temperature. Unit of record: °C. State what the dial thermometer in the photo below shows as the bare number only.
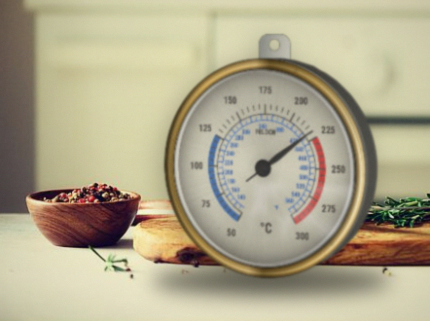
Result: 220
